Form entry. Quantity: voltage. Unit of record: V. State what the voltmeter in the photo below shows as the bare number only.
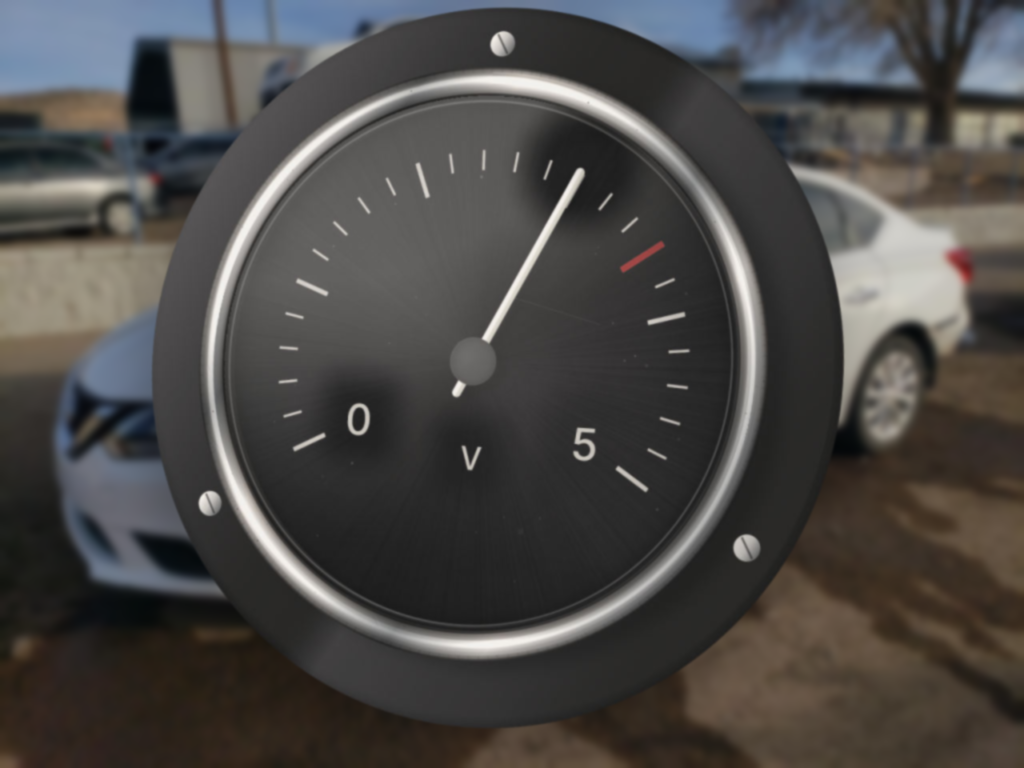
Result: 3
